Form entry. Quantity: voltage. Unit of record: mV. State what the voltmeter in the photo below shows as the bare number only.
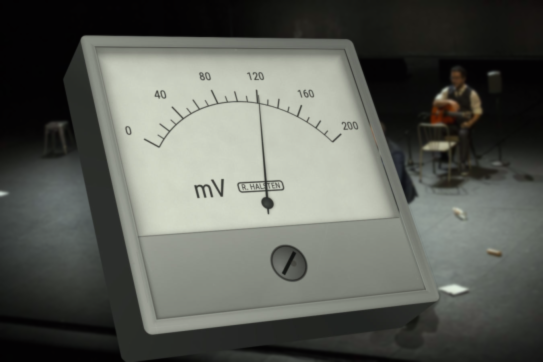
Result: 120
